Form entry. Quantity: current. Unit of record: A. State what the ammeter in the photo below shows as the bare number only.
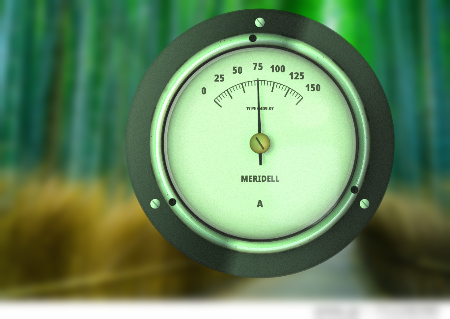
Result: 75
